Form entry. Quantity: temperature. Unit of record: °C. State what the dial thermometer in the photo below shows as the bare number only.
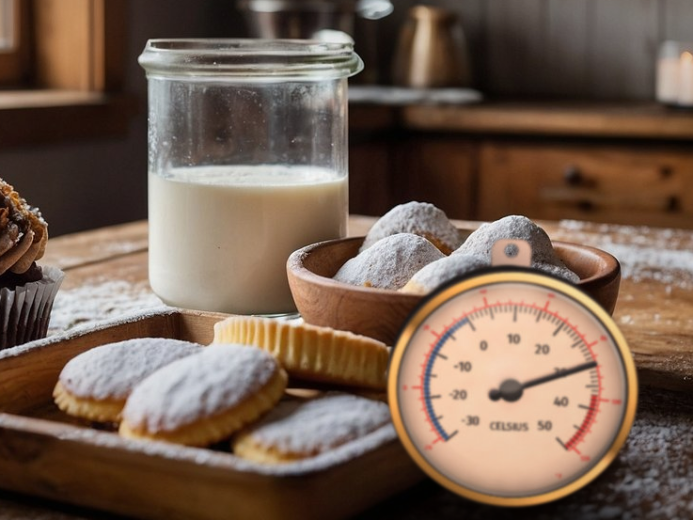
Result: 30
